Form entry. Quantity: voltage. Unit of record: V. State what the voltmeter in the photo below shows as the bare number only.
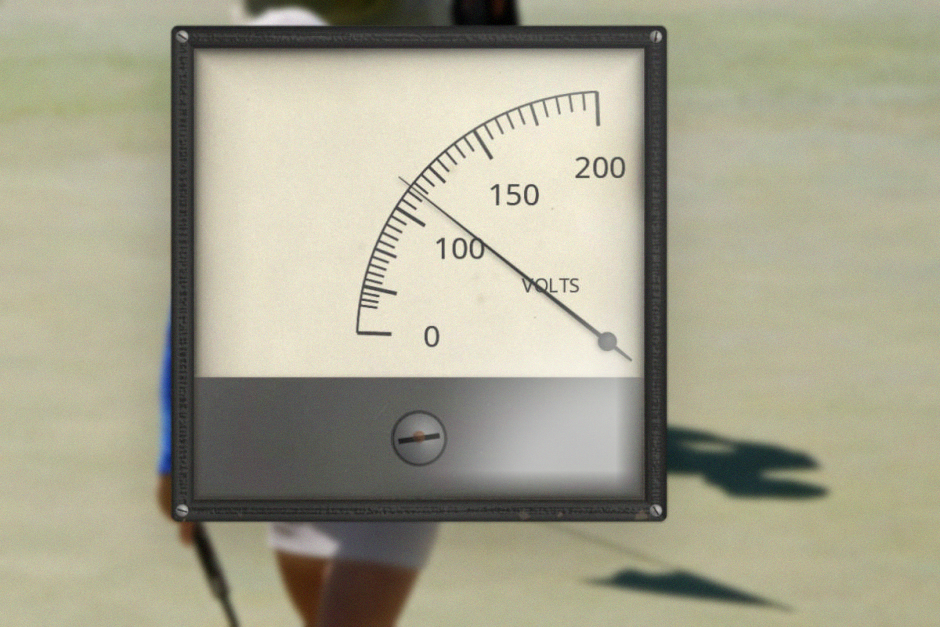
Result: 112.5
